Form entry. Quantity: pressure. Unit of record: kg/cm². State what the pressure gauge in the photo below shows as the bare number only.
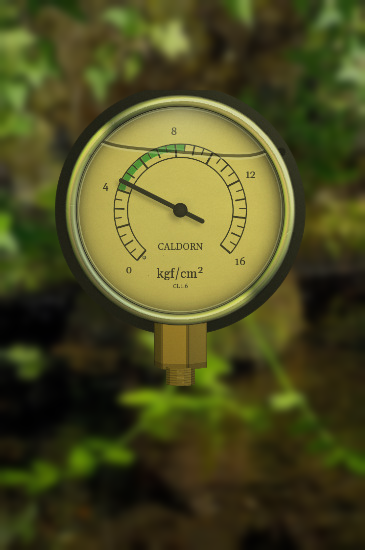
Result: 4.5
